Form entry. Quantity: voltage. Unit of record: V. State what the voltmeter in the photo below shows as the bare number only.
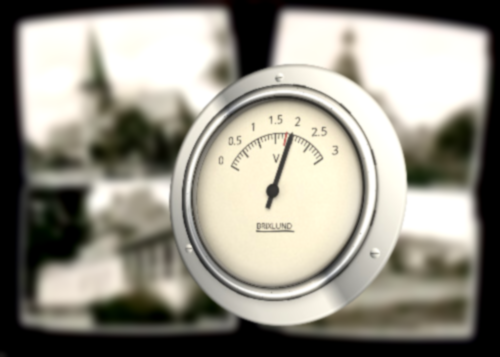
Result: 2
